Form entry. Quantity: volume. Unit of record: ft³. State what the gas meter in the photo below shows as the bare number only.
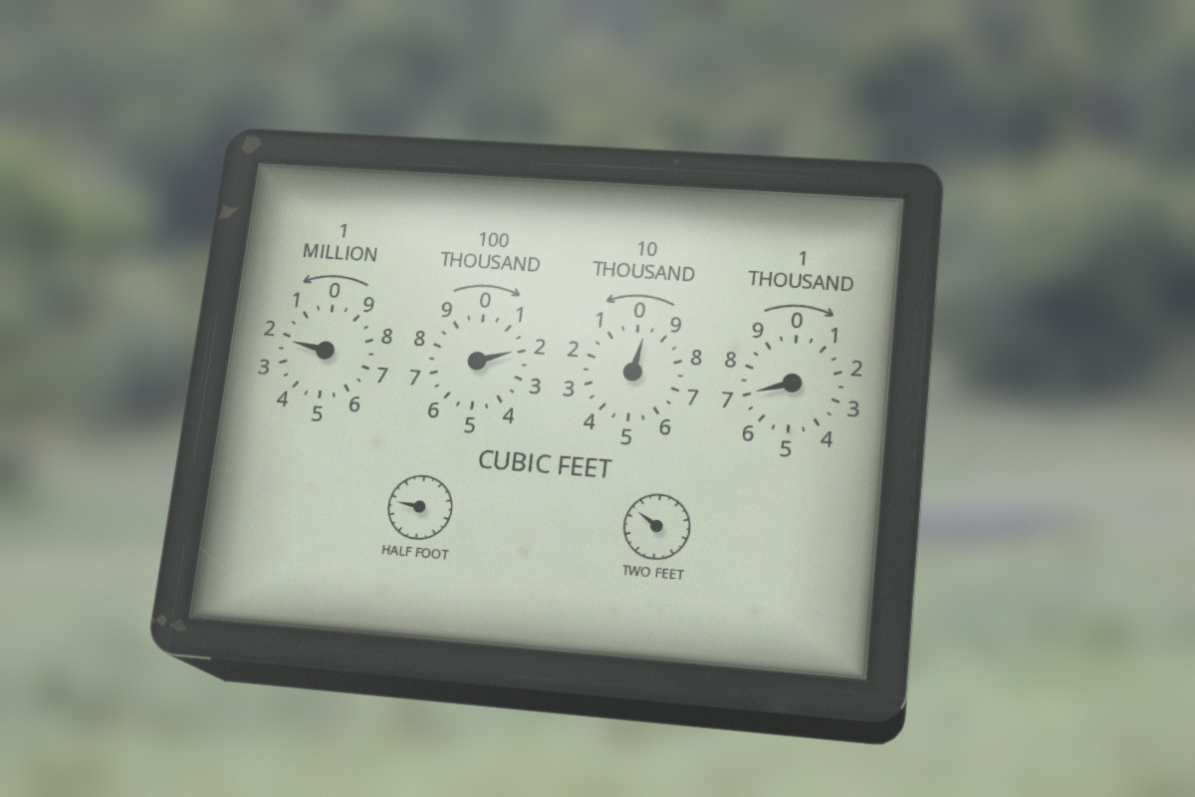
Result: 219700
